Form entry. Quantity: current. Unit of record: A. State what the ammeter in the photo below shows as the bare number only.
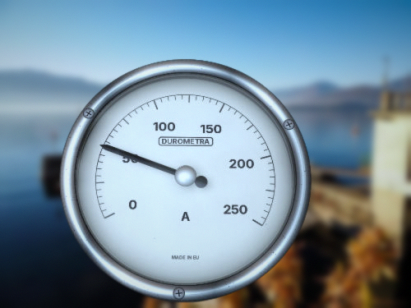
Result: 50
